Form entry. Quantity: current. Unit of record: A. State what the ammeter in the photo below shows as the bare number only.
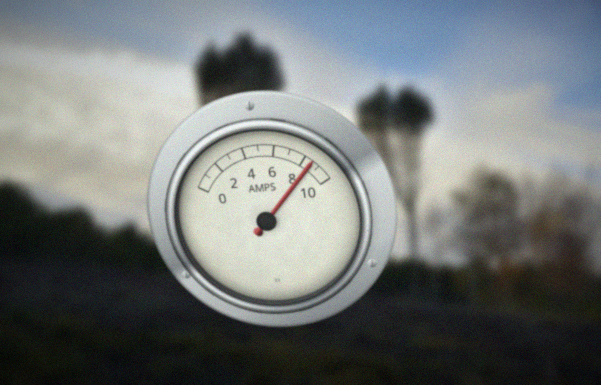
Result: 8.5
